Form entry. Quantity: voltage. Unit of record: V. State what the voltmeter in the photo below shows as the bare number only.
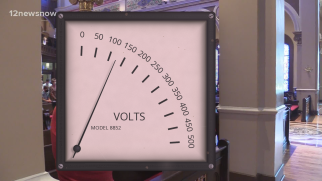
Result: 125
